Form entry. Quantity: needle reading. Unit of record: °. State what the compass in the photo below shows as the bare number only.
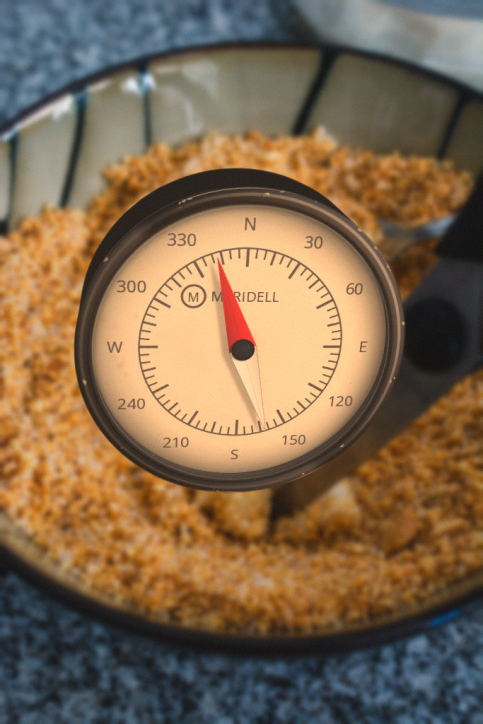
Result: 342.5
